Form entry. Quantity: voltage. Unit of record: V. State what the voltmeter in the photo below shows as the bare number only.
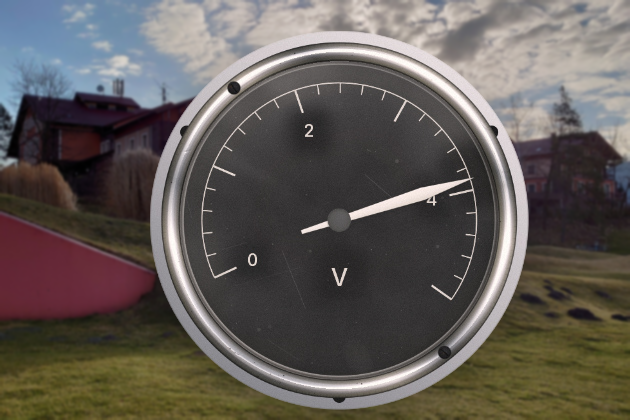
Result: 3.9
